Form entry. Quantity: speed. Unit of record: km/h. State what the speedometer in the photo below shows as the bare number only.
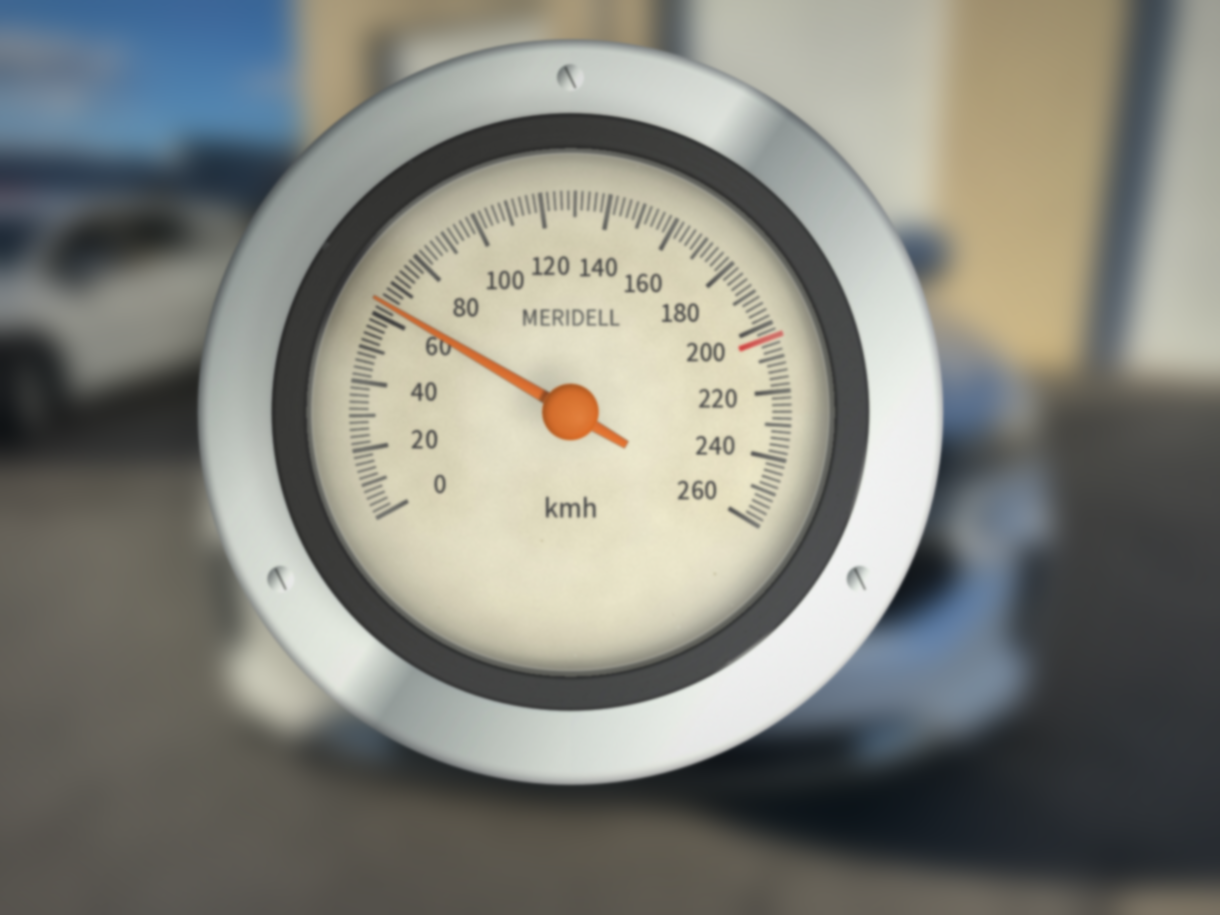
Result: 64
